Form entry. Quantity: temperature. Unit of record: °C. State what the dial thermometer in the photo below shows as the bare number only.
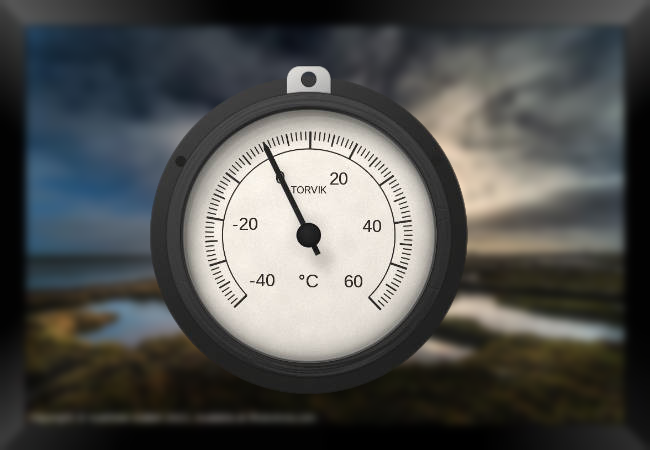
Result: 0
